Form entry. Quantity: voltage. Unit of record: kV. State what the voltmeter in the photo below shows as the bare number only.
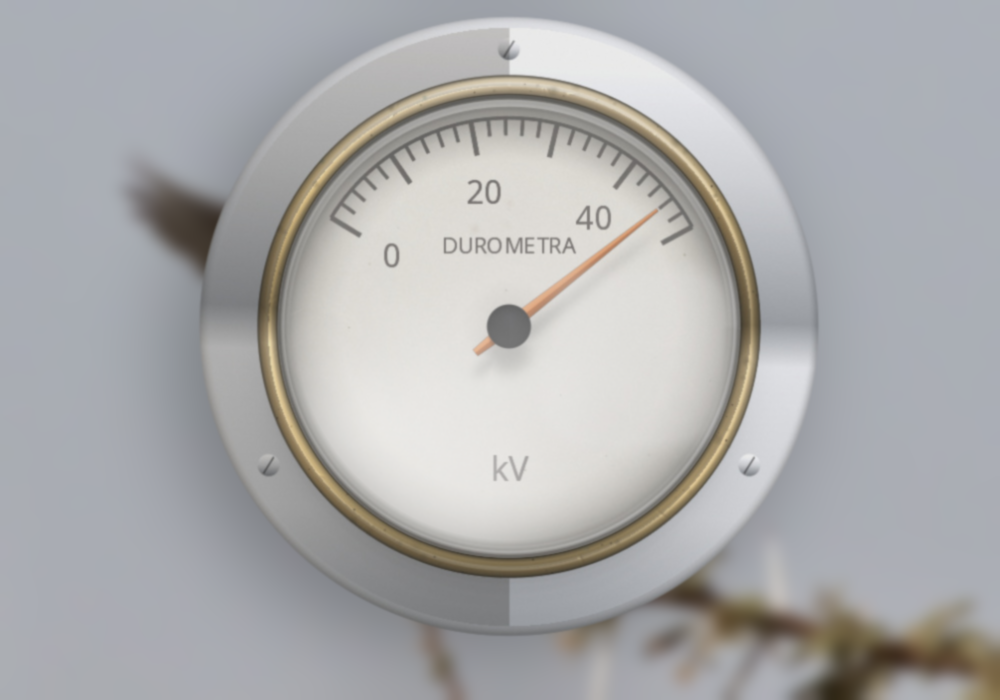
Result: 46
